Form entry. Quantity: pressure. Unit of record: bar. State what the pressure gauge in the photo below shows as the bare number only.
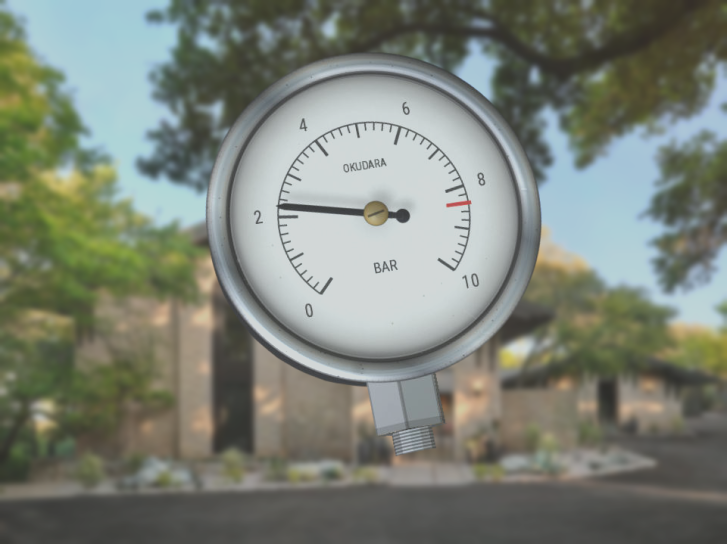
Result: 2.2
